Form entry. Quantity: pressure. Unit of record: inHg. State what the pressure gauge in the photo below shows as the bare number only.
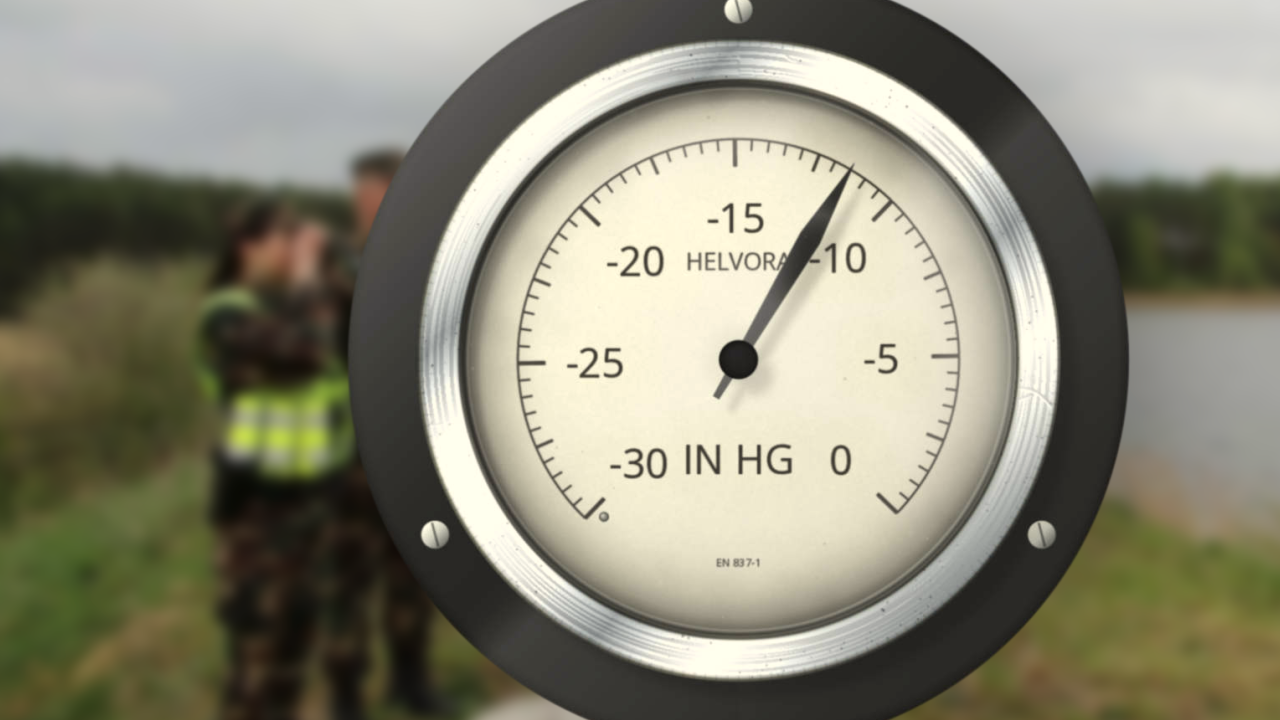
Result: -11.5
